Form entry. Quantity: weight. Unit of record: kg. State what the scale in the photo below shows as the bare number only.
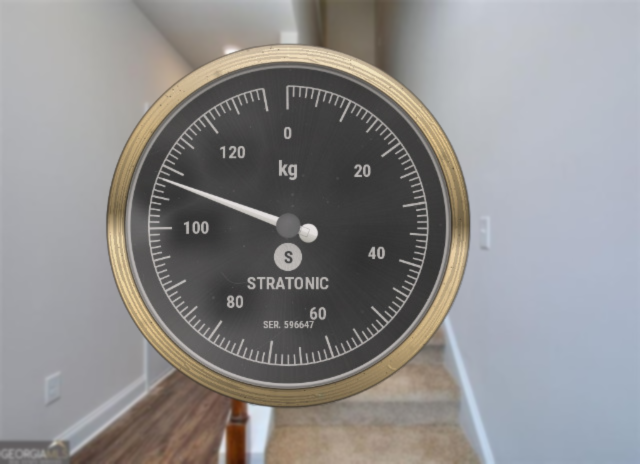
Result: 108
